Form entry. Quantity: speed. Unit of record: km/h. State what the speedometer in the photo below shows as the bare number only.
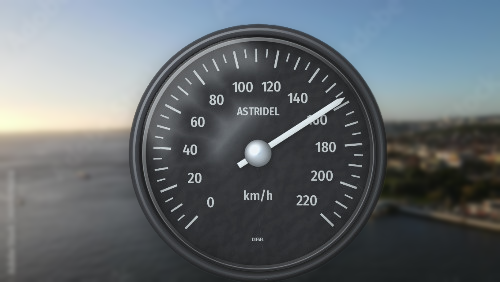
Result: 157.5
